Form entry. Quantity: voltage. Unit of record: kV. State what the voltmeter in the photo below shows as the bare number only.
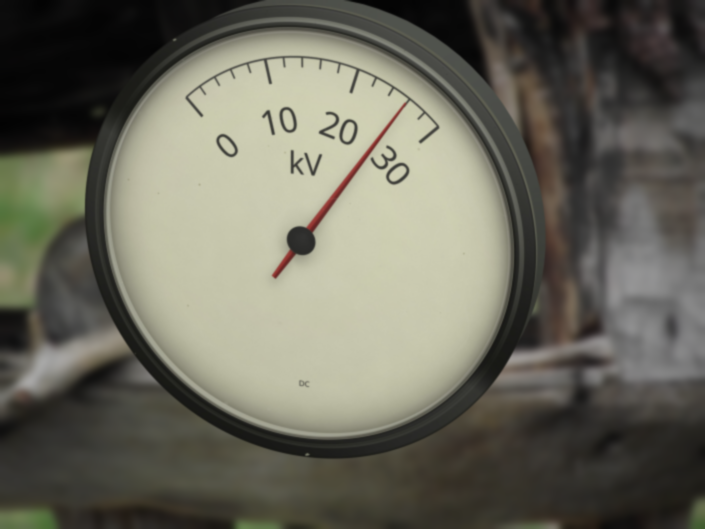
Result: 26
